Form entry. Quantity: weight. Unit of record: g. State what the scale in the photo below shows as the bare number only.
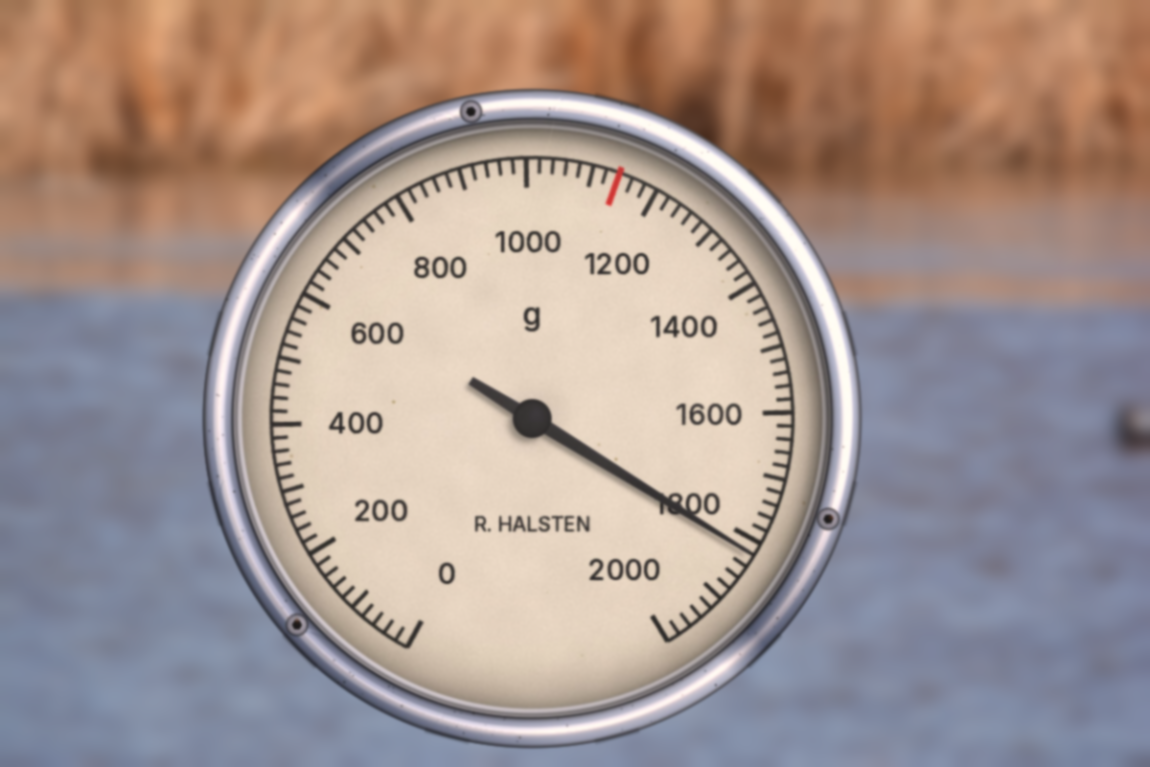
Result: 1820
